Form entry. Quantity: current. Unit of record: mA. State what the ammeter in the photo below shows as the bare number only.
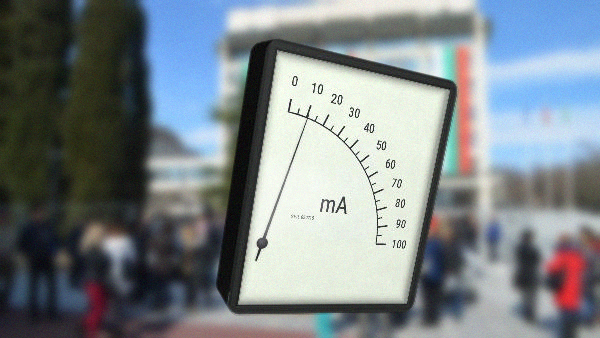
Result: 10
